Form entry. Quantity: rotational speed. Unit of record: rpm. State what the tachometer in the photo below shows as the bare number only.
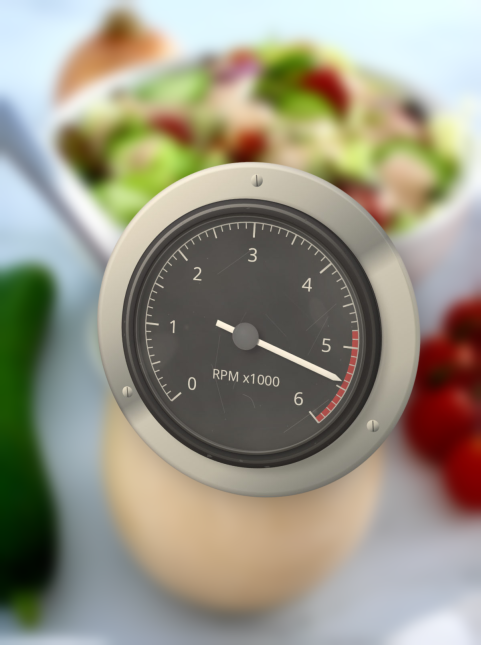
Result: 5400
